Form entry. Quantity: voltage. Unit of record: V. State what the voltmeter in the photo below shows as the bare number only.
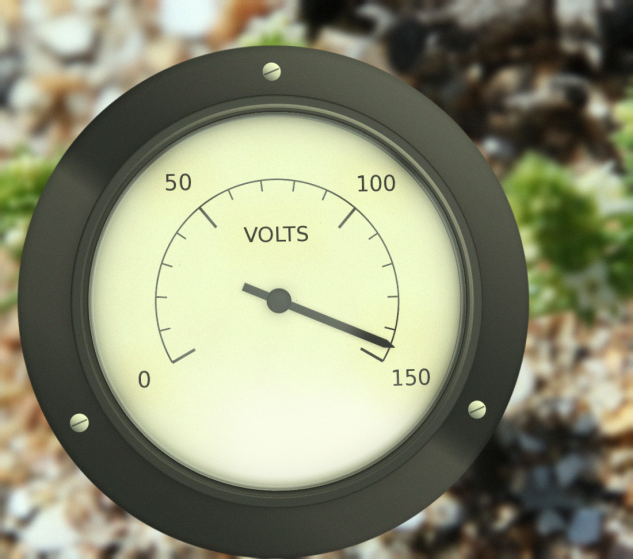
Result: 145
